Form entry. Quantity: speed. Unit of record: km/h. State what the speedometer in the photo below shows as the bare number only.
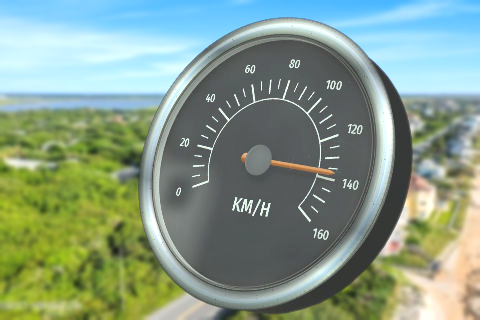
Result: 137.5
